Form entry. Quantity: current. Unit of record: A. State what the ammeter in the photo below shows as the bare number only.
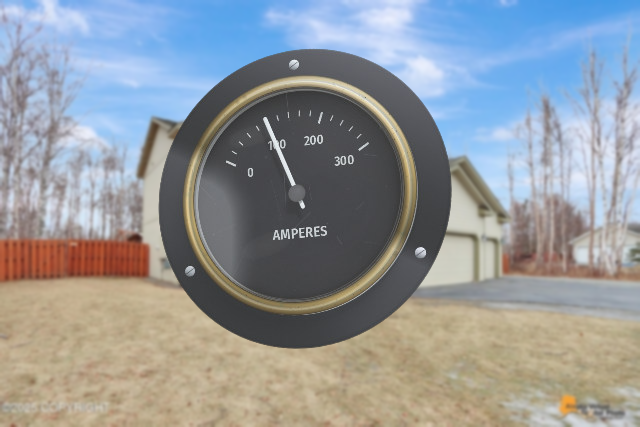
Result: 100
